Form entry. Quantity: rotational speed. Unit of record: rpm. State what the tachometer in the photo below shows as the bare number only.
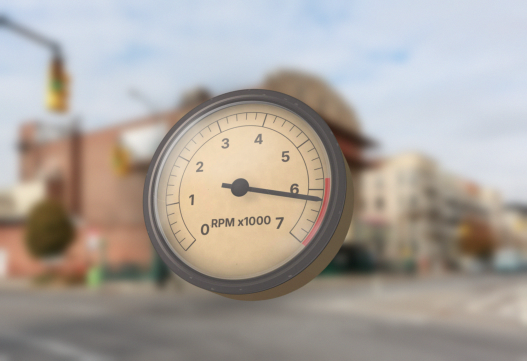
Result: 6200
